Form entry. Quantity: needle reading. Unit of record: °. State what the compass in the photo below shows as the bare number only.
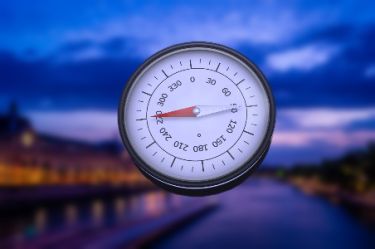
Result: 270
